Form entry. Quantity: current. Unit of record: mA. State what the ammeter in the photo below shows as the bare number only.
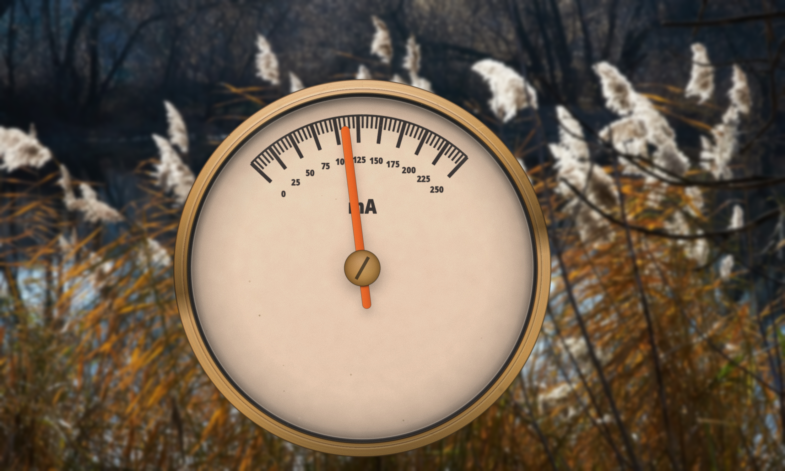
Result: 110
